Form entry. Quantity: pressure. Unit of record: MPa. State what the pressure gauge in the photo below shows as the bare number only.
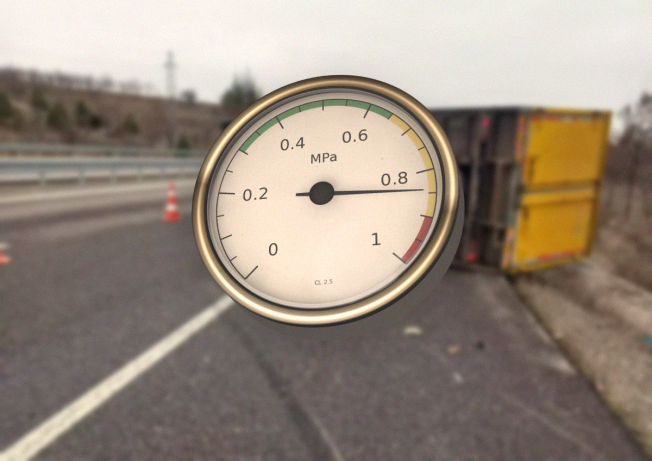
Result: 0.85
